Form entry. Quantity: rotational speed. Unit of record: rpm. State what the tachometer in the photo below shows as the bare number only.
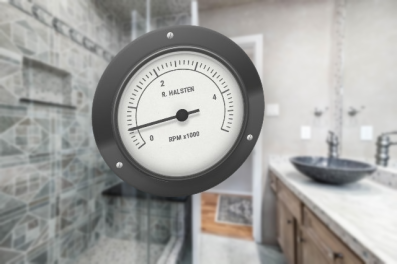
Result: 500
